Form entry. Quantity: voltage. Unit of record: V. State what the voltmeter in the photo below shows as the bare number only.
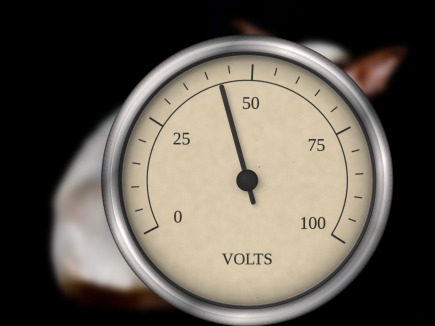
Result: 42.5
